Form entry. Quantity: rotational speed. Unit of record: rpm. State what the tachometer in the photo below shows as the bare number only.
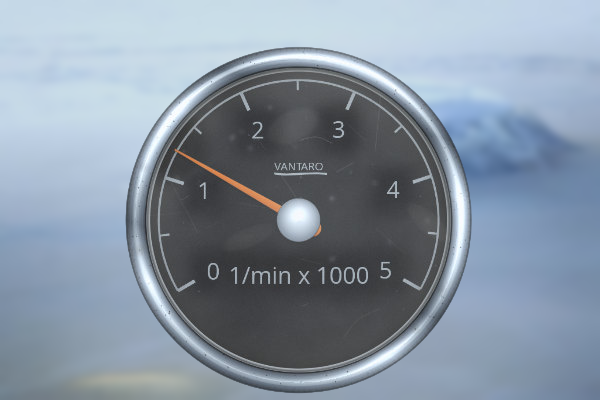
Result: 1250
